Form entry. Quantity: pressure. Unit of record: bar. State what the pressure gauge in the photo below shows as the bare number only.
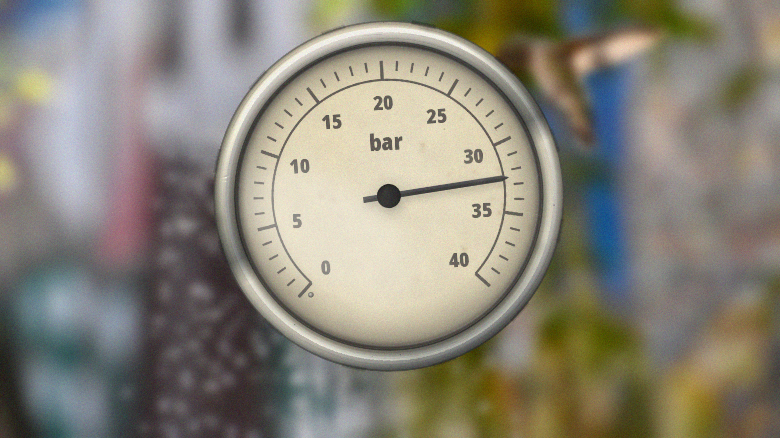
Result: 32.5
